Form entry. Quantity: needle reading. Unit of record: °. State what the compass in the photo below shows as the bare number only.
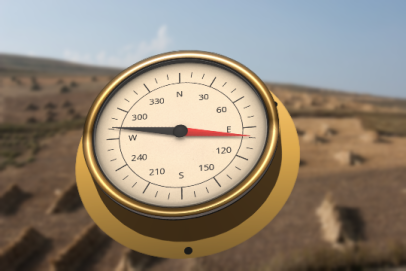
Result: 100
